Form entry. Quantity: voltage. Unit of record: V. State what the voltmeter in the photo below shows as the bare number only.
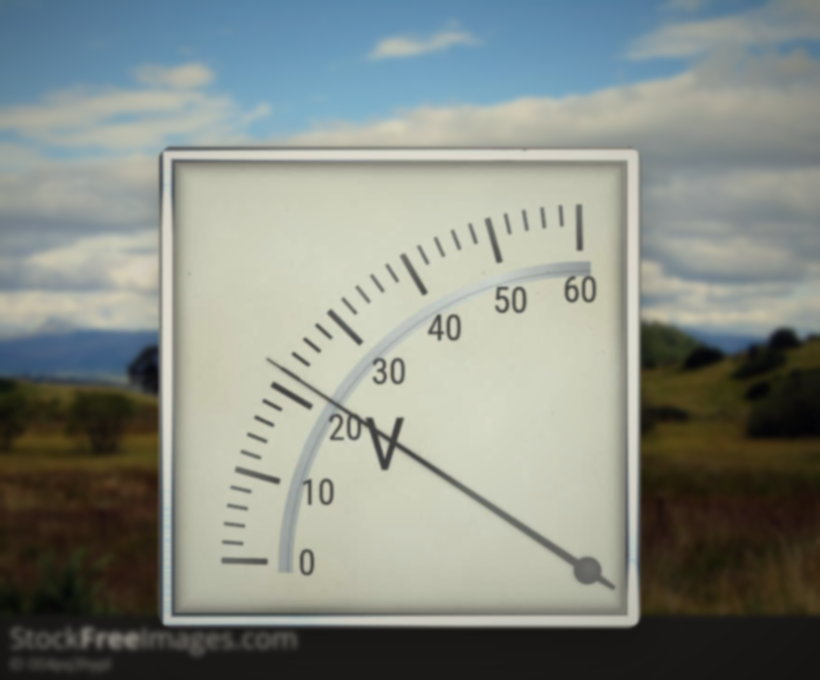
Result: 22
